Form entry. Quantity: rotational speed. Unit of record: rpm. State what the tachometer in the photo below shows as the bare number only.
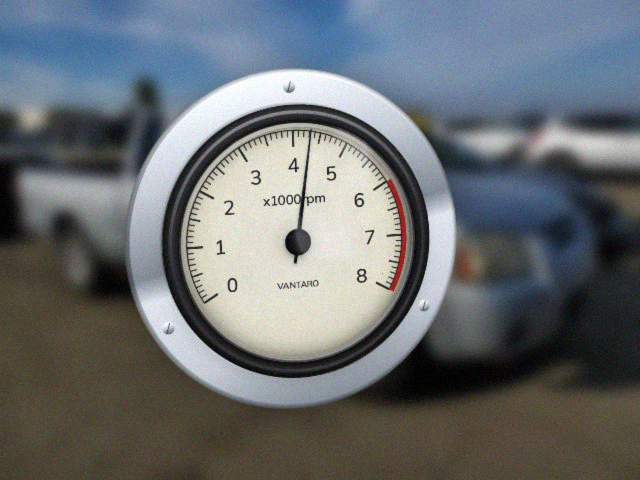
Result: 4300
